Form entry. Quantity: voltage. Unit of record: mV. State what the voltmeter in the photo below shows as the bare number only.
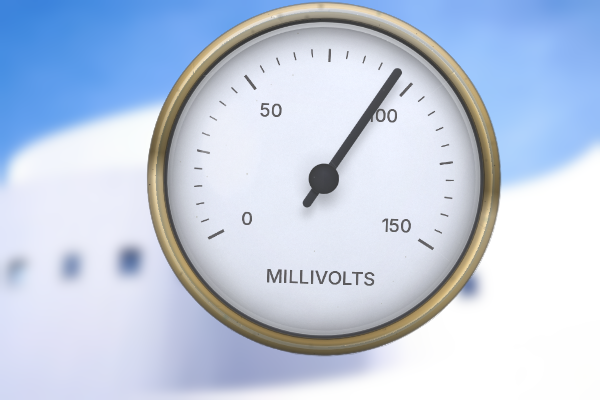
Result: 95
